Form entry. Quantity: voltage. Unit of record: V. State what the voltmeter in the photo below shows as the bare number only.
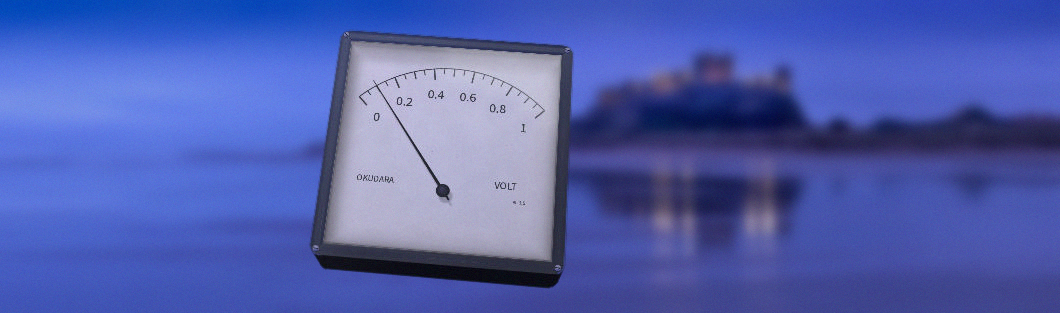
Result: 0.1
